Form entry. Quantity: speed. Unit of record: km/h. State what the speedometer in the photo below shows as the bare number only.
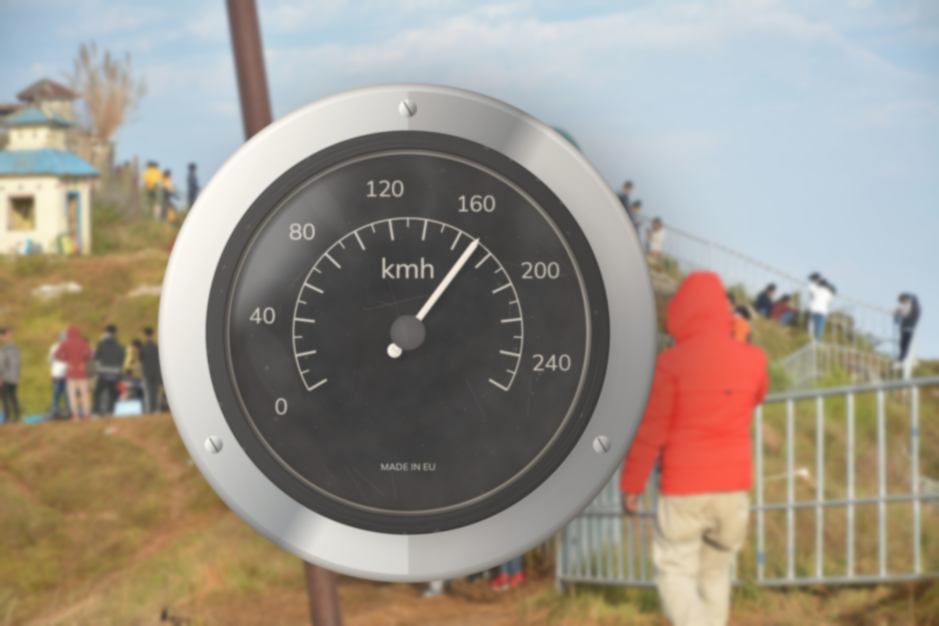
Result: 170
